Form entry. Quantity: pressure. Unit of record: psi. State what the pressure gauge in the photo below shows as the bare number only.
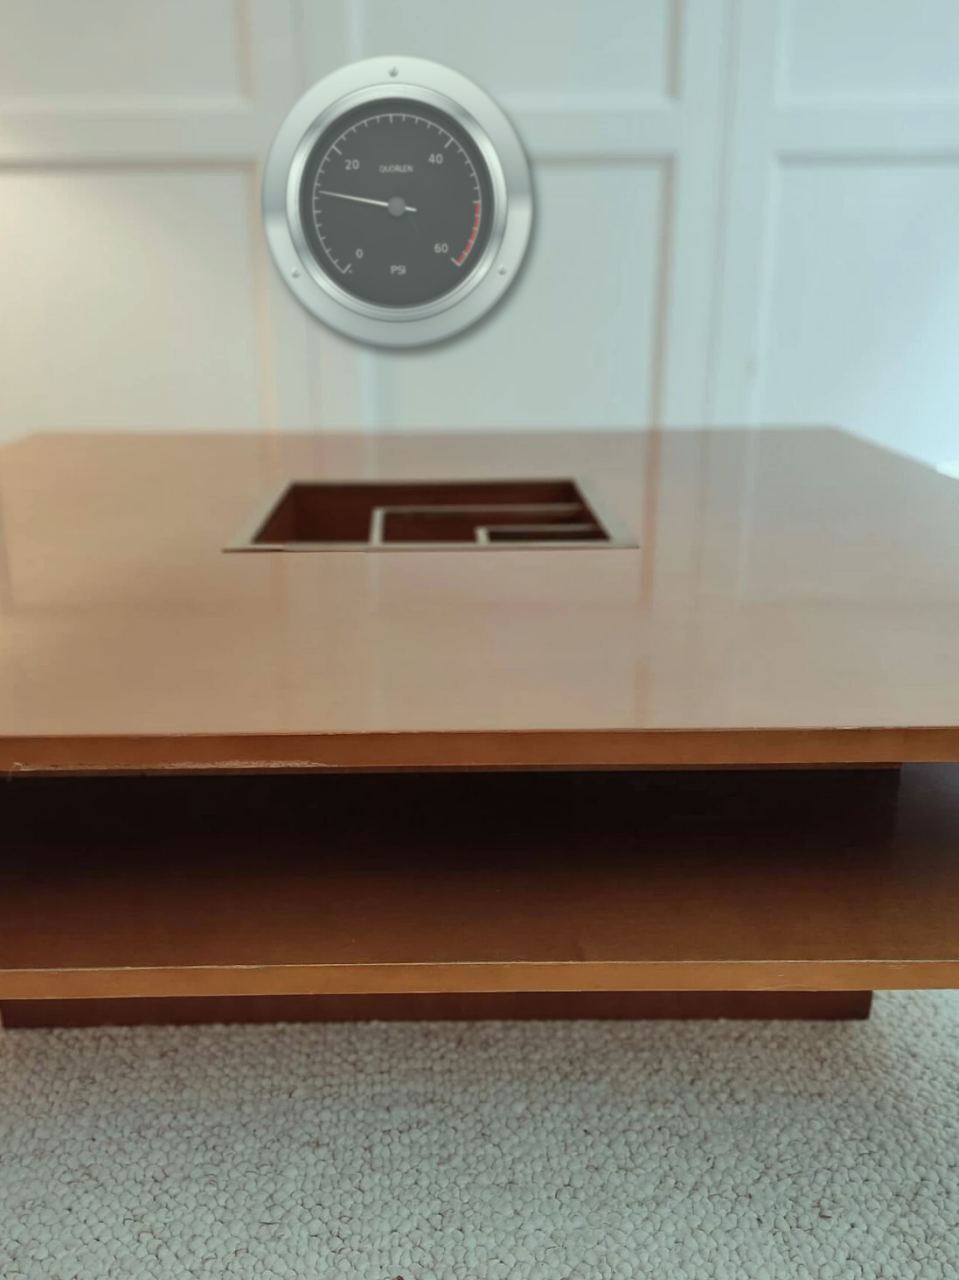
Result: 13
